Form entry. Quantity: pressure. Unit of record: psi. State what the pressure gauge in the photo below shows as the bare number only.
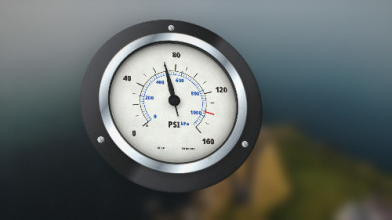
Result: 70
